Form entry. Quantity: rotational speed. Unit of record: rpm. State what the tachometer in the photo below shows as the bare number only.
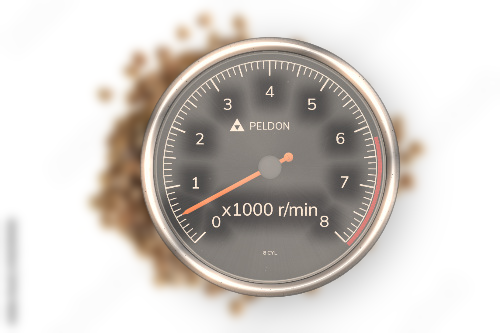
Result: 500
